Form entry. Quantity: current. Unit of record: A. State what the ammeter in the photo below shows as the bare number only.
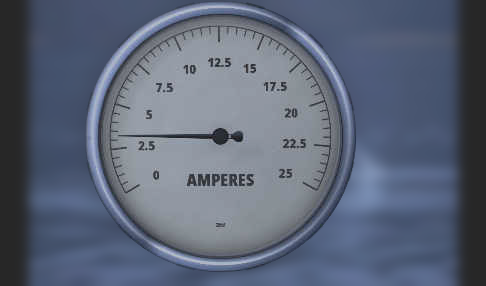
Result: 3.25
